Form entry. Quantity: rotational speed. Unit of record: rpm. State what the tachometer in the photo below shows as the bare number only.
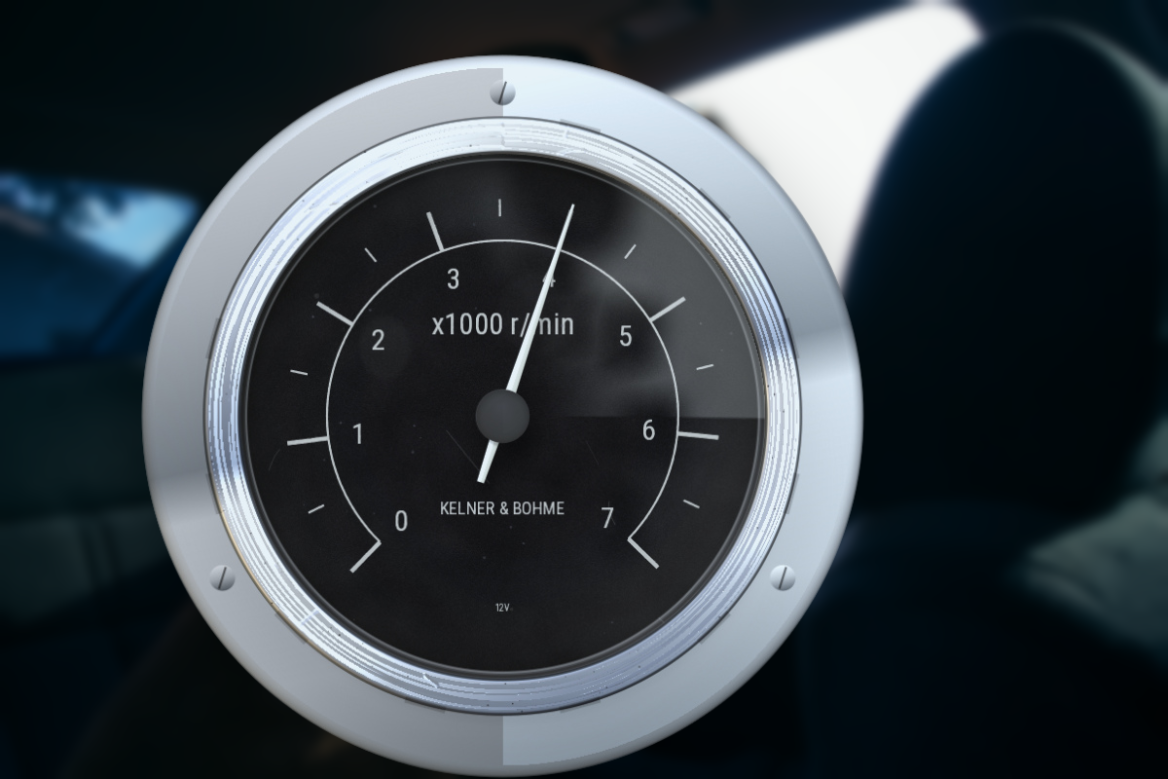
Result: 4000
